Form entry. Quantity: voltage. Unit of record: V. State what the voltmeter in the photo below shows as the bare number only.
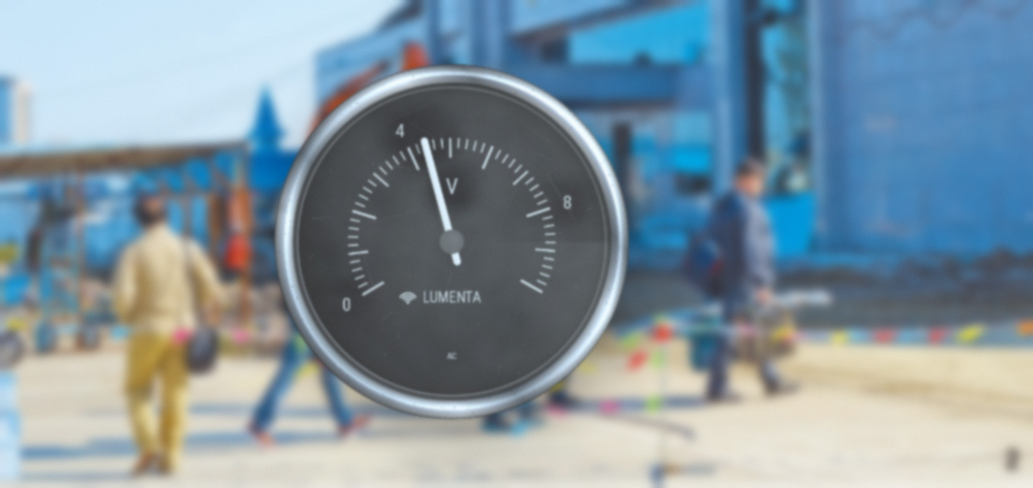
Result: 4.4
